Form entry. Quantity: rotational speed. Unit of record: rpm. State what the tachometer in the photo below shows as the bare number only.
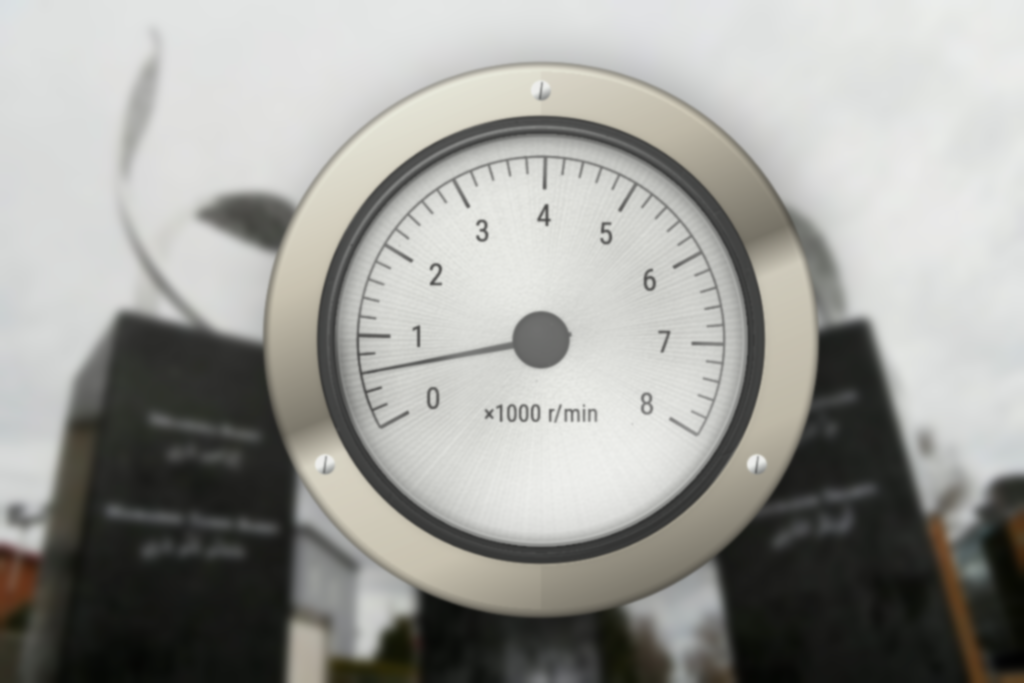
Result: 600
